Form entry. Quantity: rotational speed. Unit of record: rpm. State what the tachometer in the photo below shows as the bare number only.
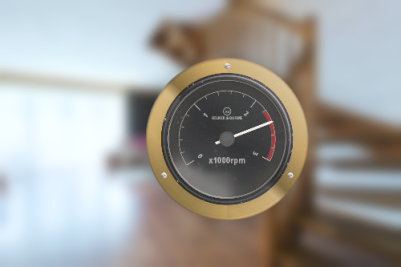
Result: 2400
